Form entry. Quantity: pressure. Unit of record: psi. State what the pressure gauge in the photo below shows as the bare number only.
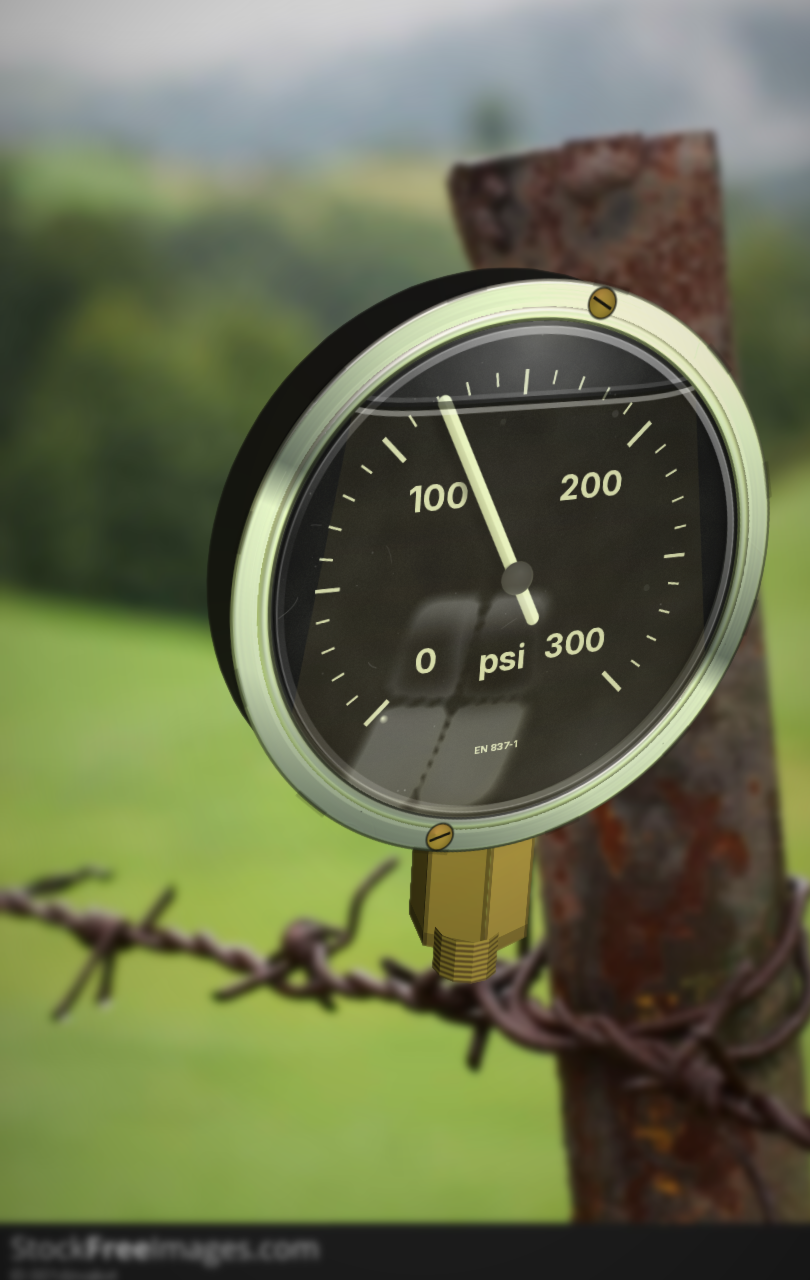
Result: 120
